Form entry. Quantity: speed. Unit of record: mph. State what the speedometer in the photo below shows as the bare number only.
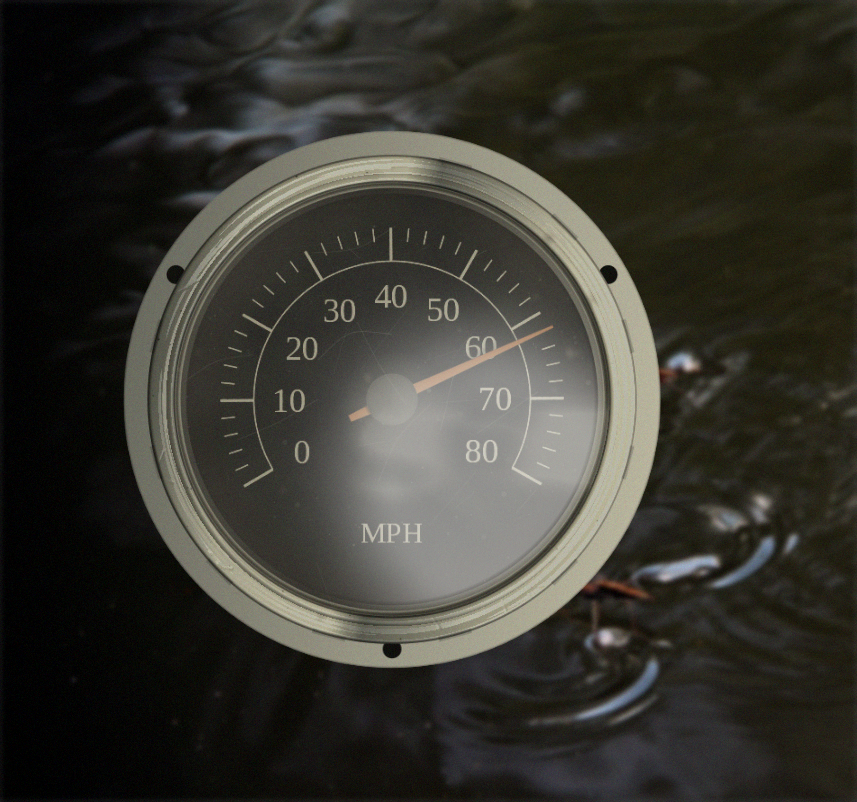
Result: 62
